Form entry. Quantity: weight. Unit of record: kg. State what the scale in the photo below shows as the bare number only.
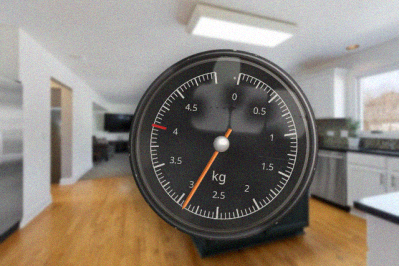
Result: 2.9
